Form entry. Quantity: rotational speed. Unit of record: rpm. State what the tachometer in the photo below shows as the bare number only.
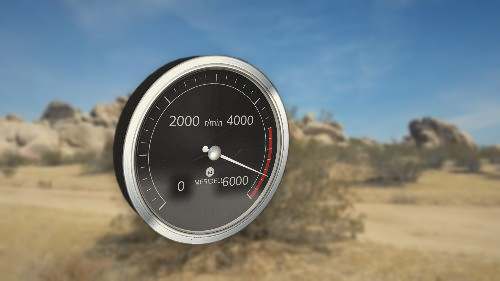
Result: 5500
